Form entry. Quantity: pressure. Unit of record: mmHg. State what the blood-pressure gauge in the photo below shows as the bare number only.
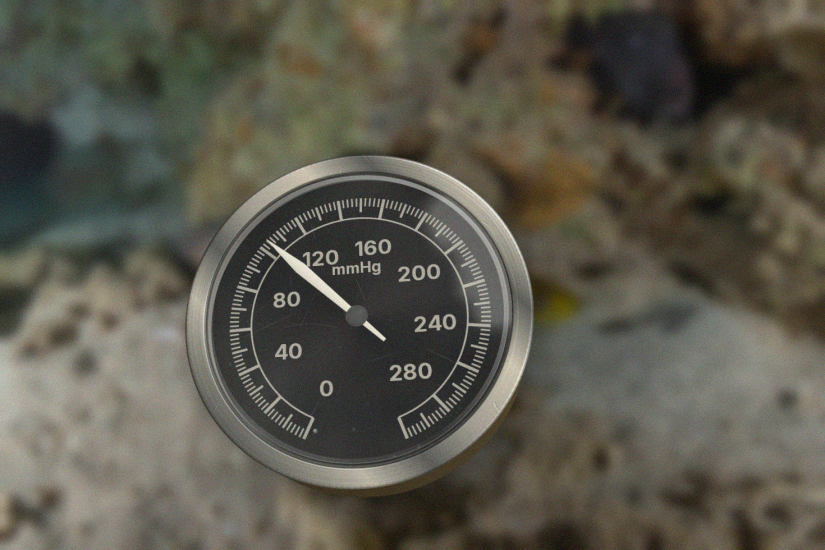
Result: 104
